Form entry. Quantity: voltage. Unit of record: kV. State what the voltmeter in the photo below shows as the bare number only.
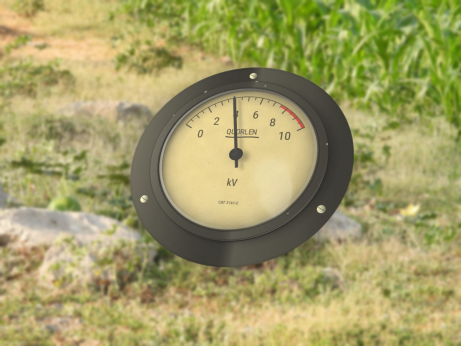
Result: 4
